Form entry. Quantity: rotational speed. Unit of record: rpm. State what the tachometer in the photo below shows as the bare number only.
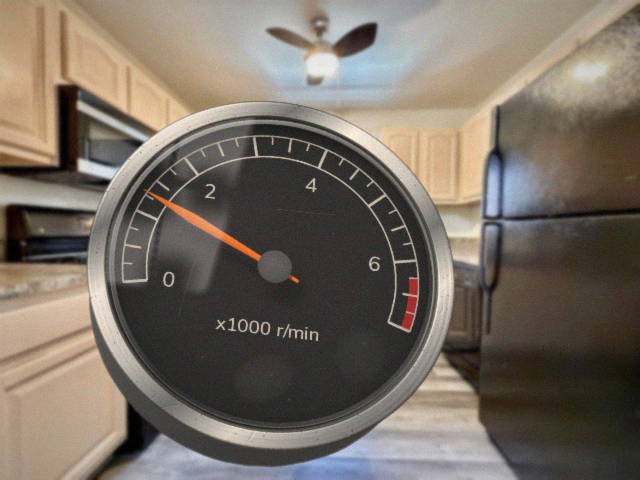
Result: 1250
